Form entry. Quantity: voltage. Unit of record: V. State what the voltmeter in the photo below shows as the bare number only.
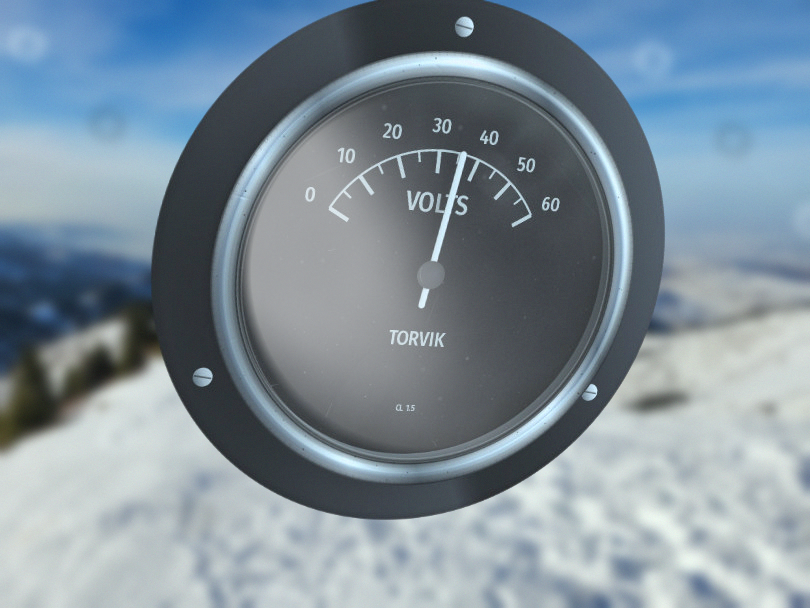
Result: 35
